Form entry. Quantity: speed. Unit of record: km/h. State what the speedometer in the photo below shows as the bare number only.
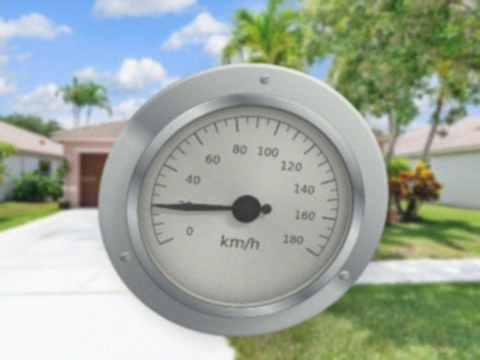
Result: 20
